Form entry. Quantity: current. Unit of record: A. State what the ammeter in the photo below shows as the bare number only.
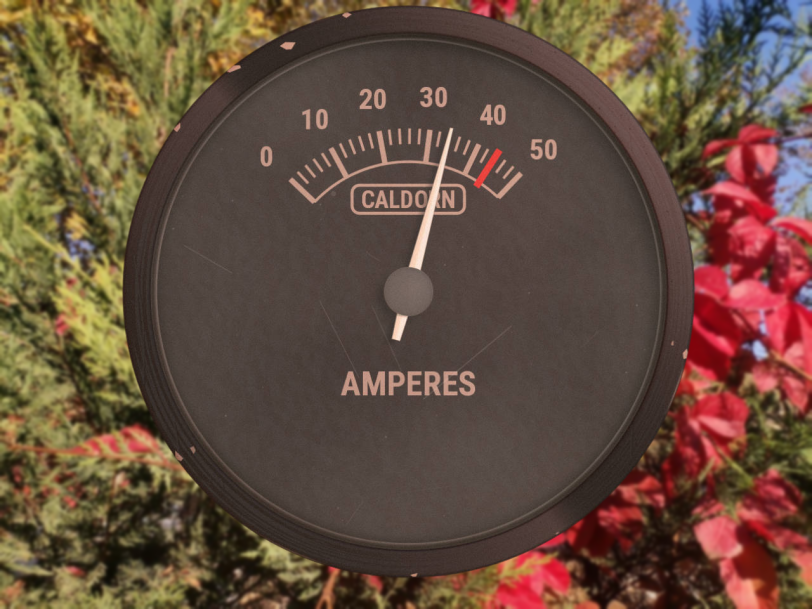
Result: 34
